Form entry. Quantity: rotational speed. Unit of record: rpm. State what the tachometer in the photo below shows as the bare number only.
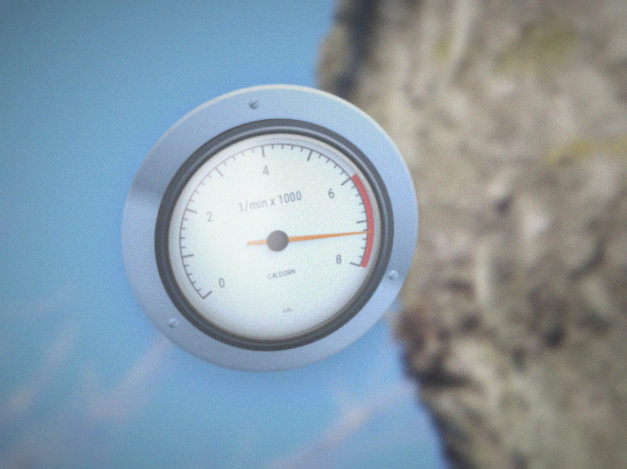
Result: 7200
